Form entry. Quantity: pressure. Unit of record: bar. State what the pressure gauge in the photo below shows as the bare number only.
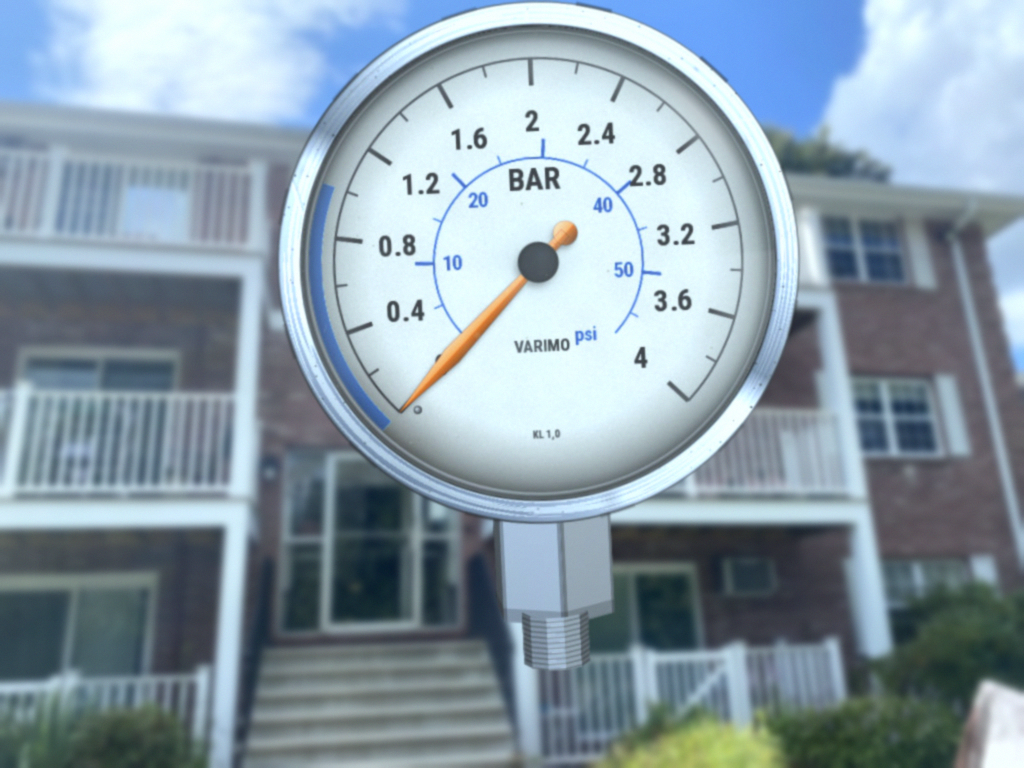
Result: 0
